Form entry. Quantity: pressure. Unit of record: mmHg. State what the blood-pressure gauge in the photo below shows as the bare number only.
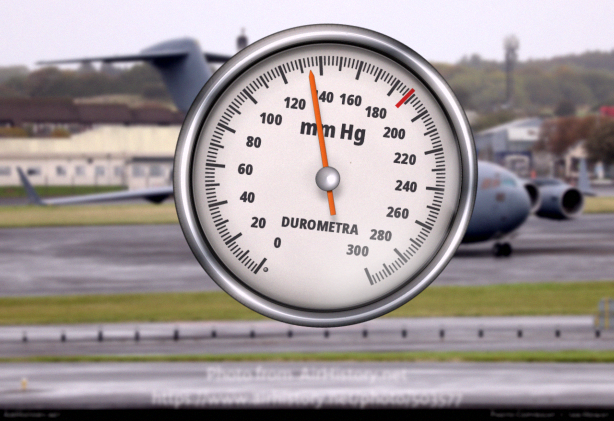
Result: 134
